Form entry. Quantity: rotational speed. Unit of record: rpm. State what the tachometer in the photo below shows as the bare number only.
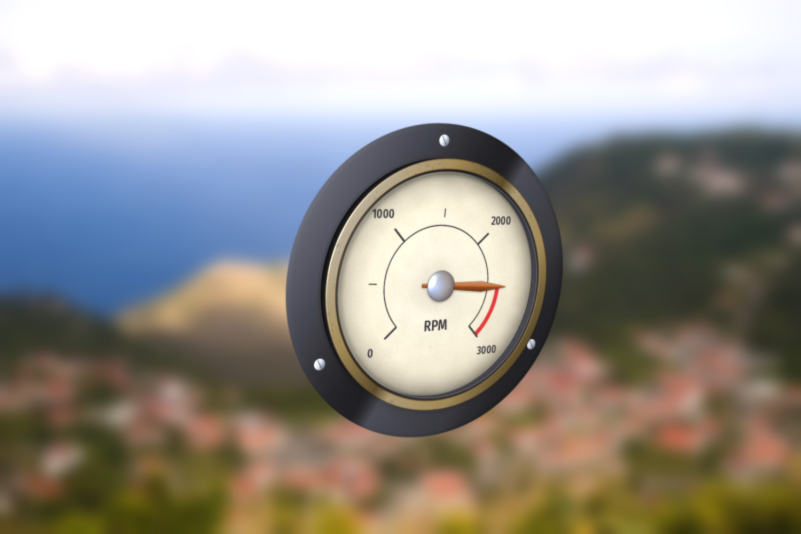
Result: 2500
